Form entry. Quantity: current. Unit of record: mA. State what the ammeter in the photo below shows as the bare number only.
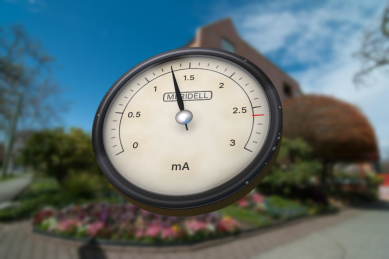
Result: 1.3
